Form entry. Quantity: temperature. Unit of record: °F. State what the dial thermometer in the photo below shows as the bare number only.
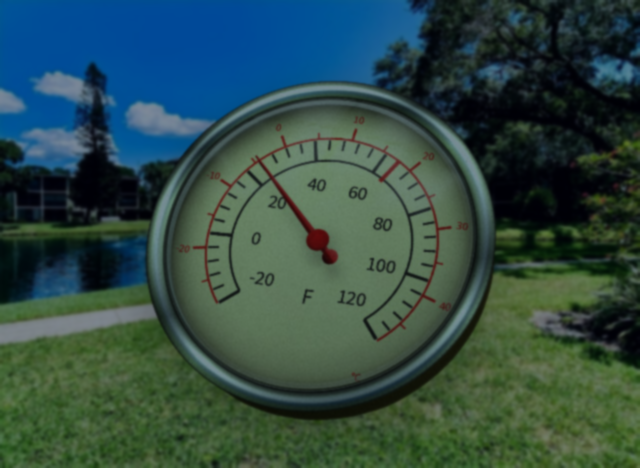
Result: 24
